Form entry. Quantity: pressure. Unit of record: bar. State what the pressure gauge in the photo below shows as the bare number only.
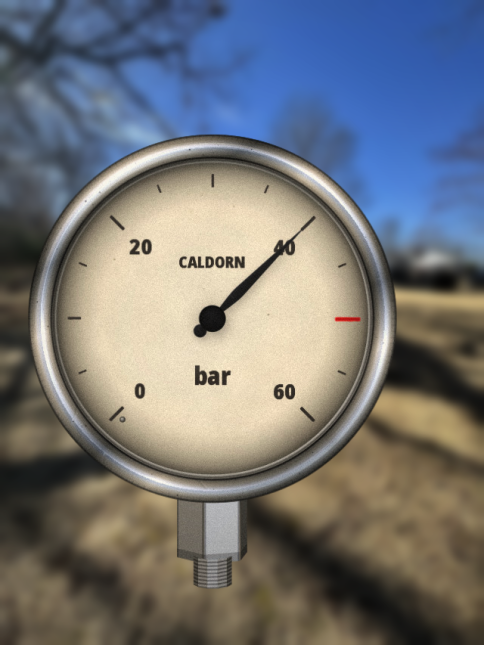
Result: 40
